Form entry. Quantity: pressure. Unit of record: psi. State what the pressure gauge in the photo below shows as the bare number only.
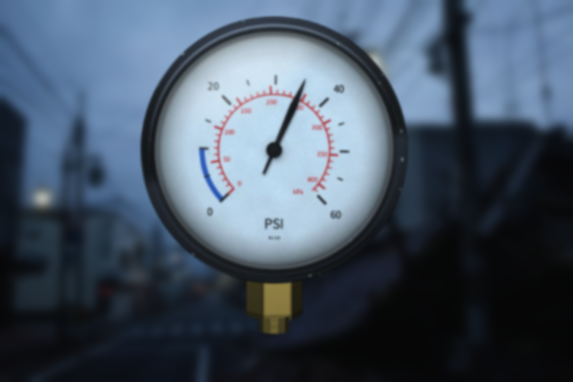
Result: 35
